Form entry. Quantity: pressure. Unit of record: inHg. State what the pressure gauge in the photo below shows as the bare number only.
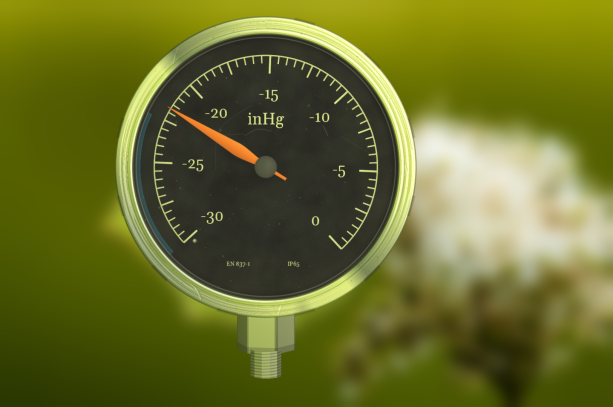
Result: -21.75
